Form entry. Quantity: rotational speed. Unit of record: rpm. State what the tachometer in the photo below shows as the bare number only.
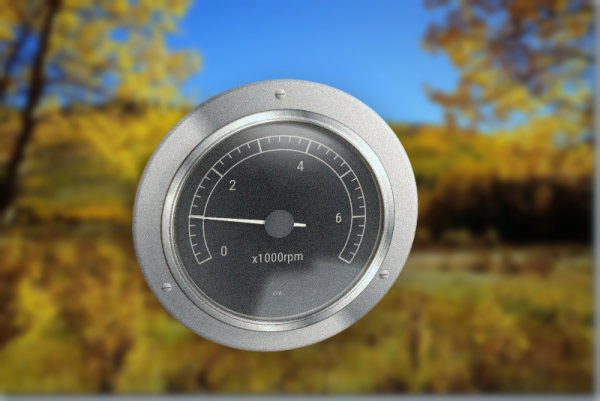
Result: 1000
